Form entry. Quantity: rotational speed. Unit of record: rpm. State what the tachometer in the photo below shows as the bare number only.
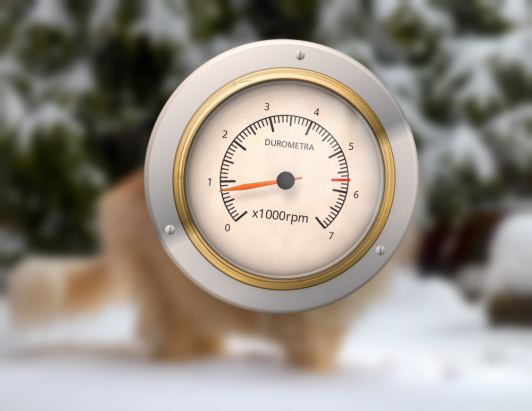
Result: 800
